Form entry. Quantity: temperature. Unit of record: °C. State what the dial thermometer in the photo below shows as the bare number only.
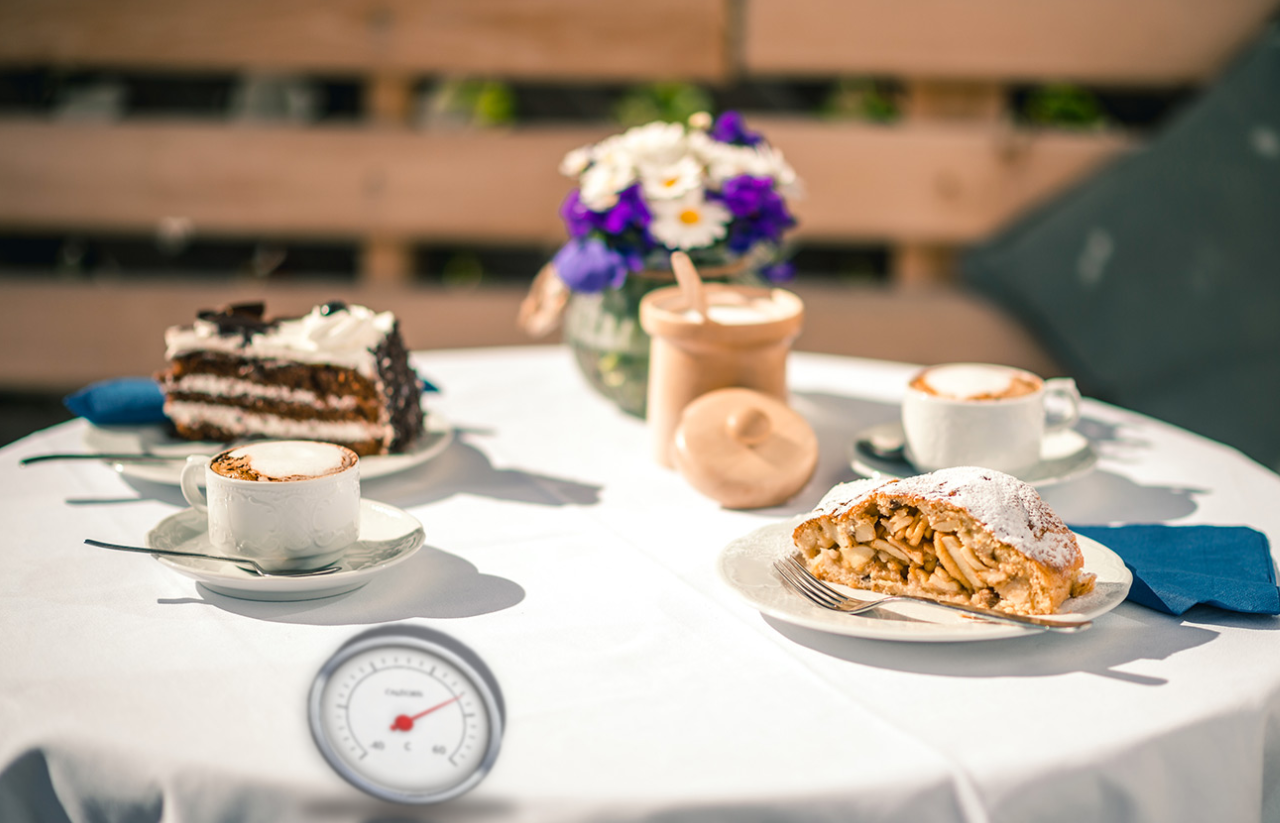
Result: 32
